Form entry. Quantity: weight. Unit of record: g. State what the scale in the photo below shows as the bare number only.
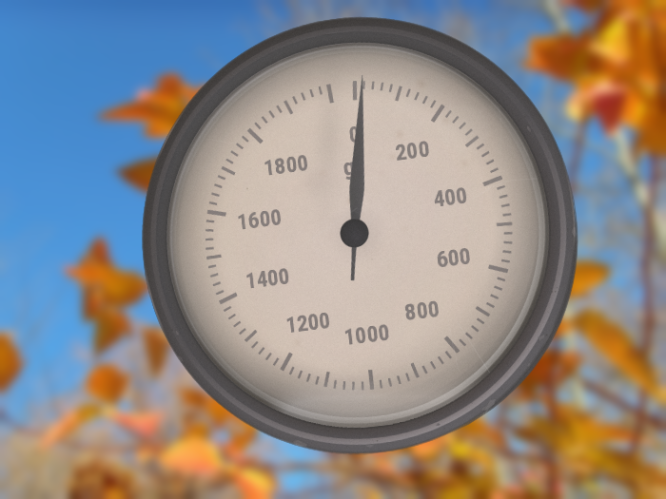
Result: 20
